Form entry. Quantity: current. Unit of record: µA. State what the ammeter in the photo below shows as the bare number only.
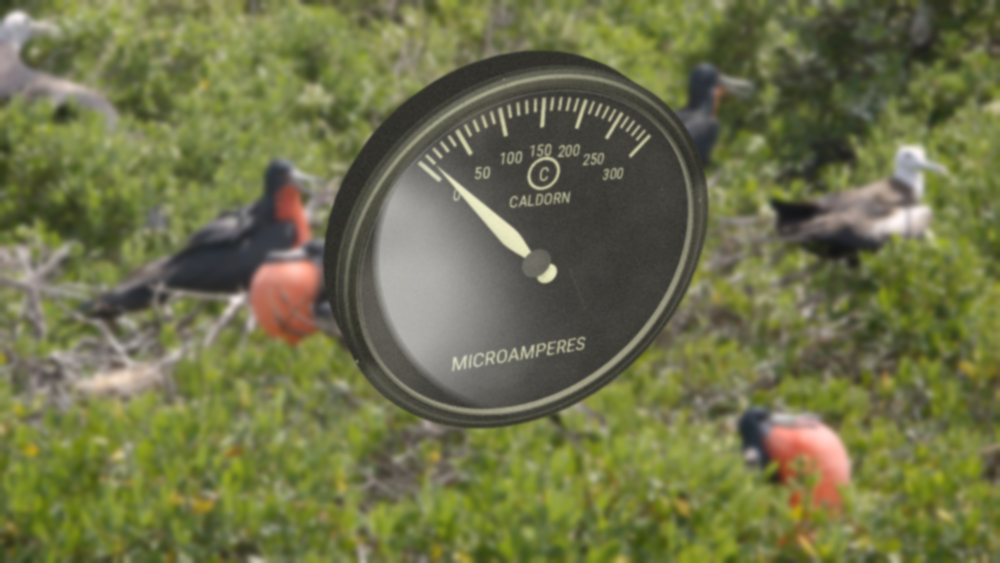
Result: 10
